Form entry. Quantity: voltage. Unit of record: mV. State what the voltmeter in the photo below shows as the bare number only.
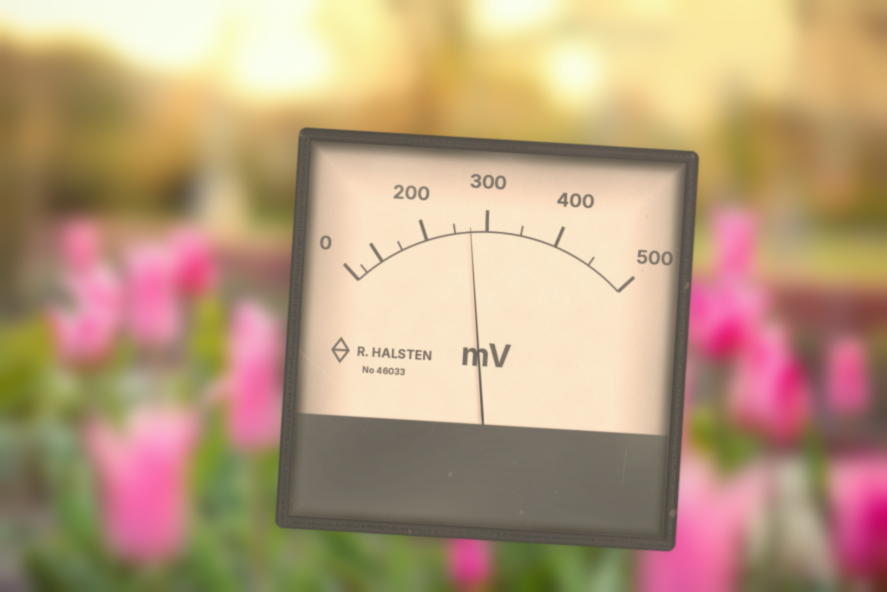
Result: 275
